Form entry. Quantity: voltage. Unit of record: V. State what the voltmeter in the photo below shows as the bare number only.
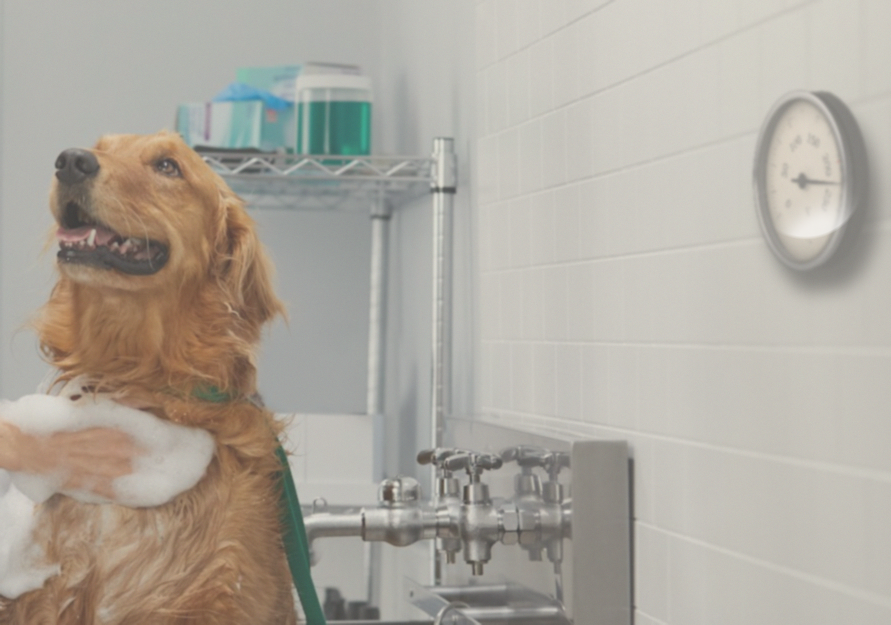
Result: 225
